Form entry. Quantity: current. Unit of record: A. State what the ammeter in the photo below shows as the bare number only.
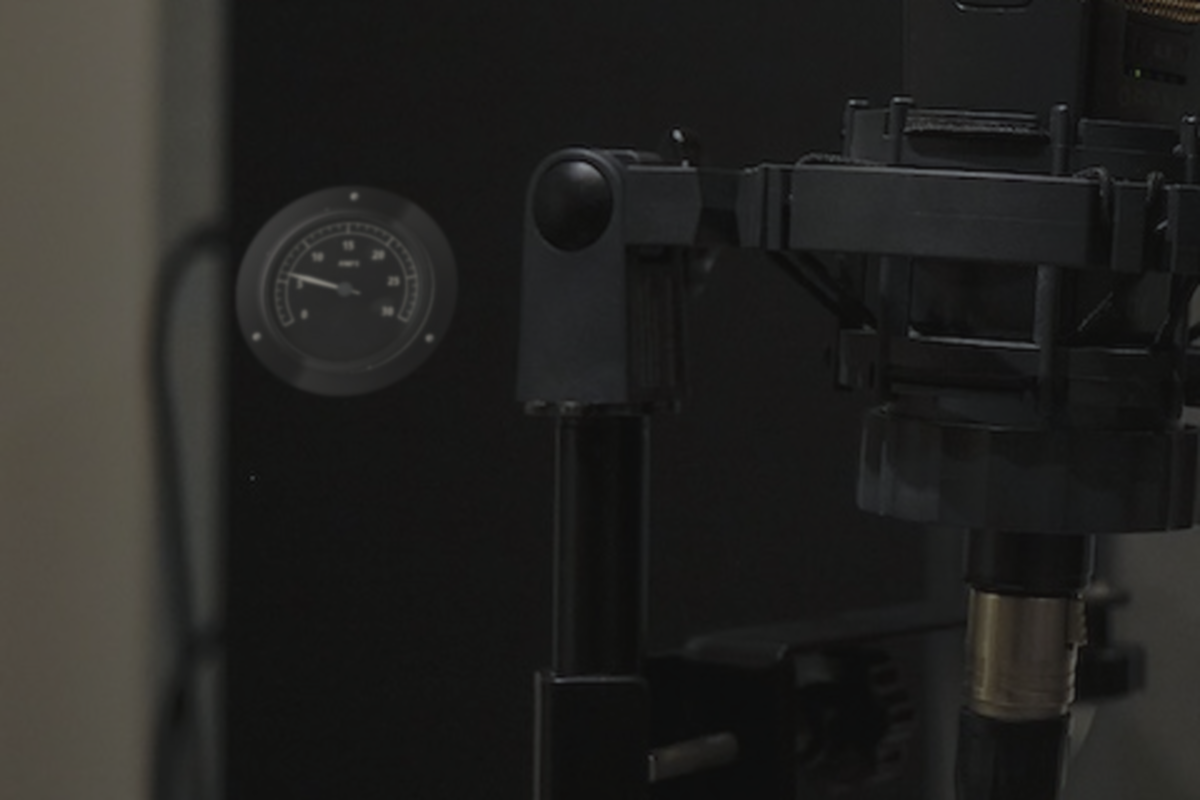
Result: 6
